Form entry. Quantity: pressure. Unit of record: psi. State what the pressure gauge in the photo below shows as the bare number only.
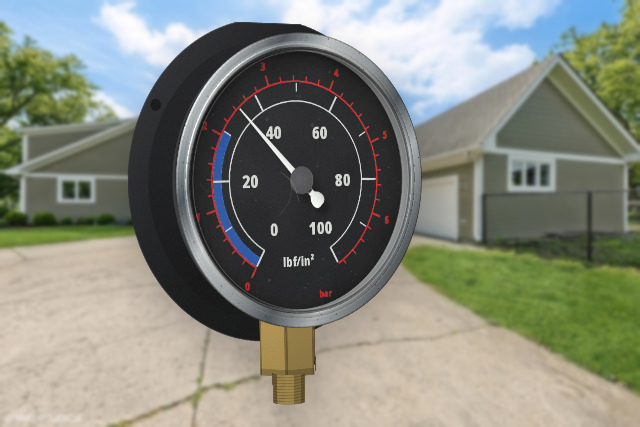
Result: 35
